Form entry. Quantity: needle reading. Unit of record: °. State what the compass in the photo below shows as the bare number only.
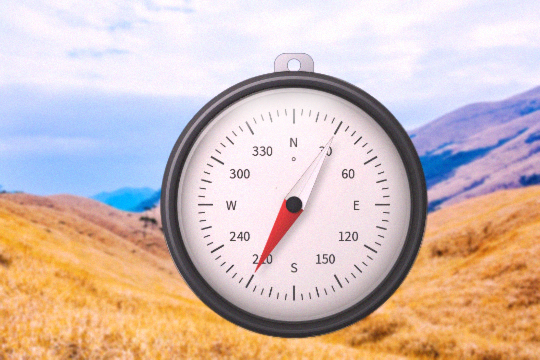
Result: 210
